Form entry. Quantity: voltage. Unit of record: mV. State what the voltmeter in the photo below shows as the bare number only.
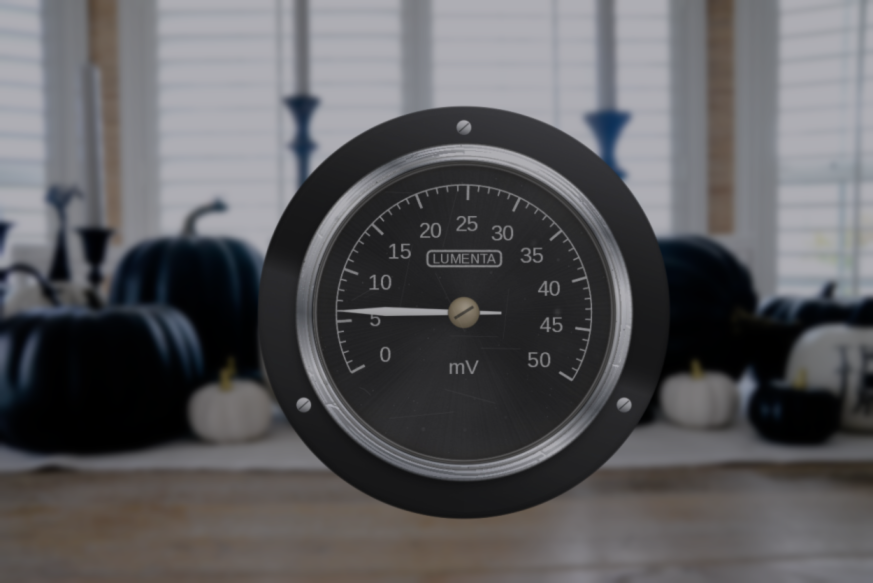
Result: 6
